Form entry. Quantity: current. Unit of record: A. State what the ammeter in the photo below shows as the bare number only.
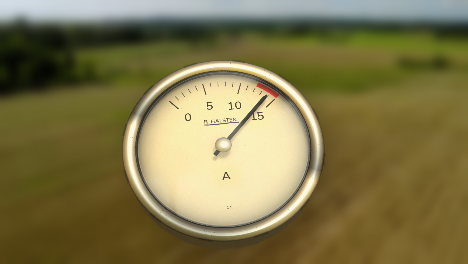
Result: 14
